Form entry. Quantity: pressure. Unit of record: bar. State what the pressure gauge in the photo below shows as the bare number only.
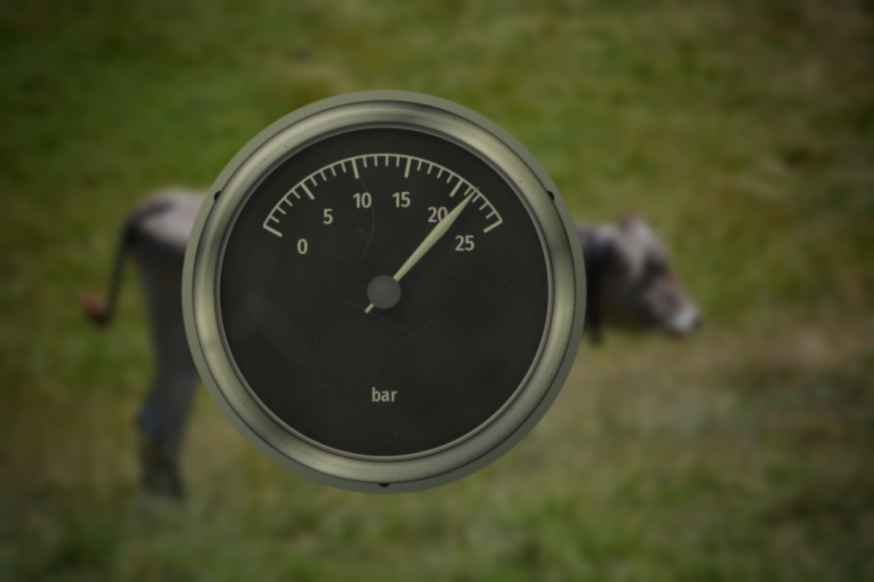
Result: 21.5
